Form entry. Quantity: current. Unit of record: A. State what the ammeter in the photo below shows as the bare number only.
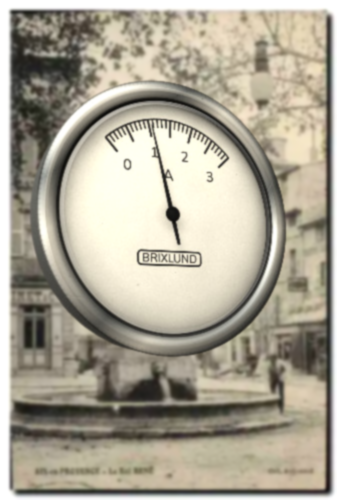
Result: 1
